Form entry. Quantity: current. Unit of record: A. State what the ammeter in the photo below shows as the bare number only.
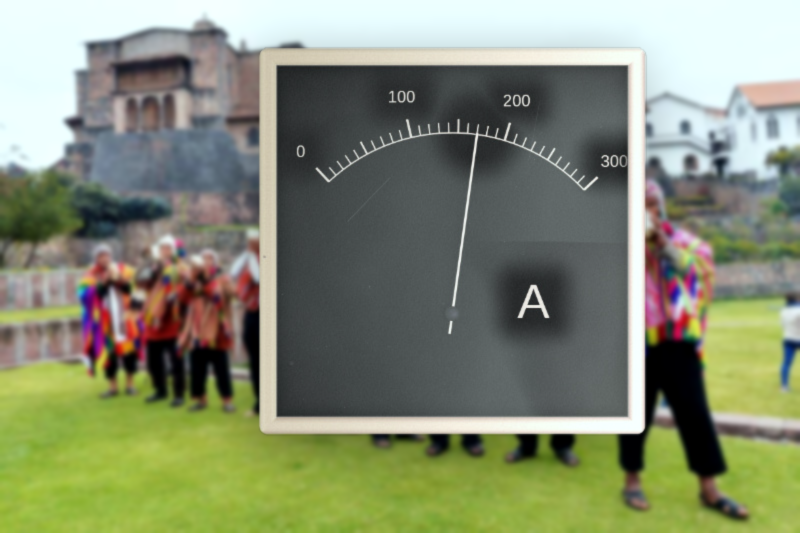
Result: 170
